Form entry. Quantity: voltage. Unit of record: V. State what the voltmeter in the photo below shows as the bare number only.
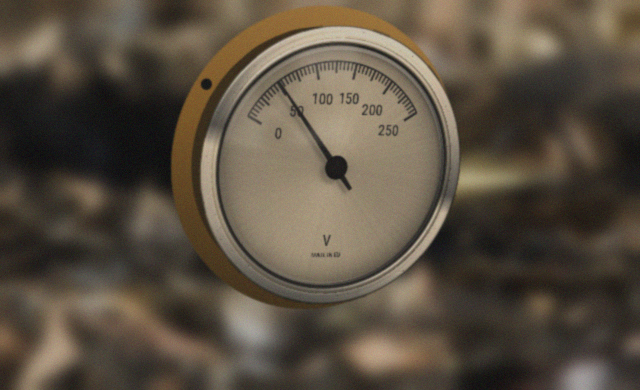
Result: 50
